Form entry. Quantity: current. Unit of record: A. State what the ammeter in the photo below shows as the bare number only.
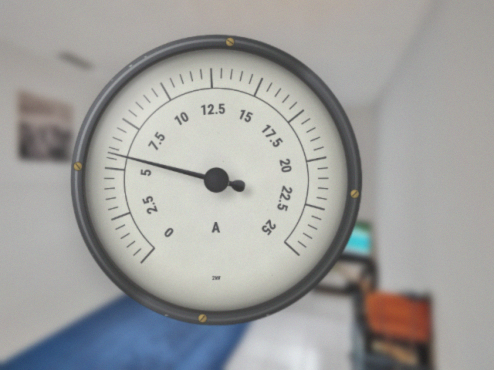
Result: 5.75
